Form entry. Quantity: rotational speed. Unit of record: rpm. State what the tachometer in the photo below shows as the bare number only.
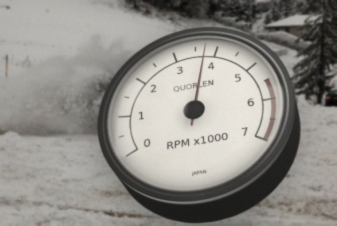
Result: 3750
